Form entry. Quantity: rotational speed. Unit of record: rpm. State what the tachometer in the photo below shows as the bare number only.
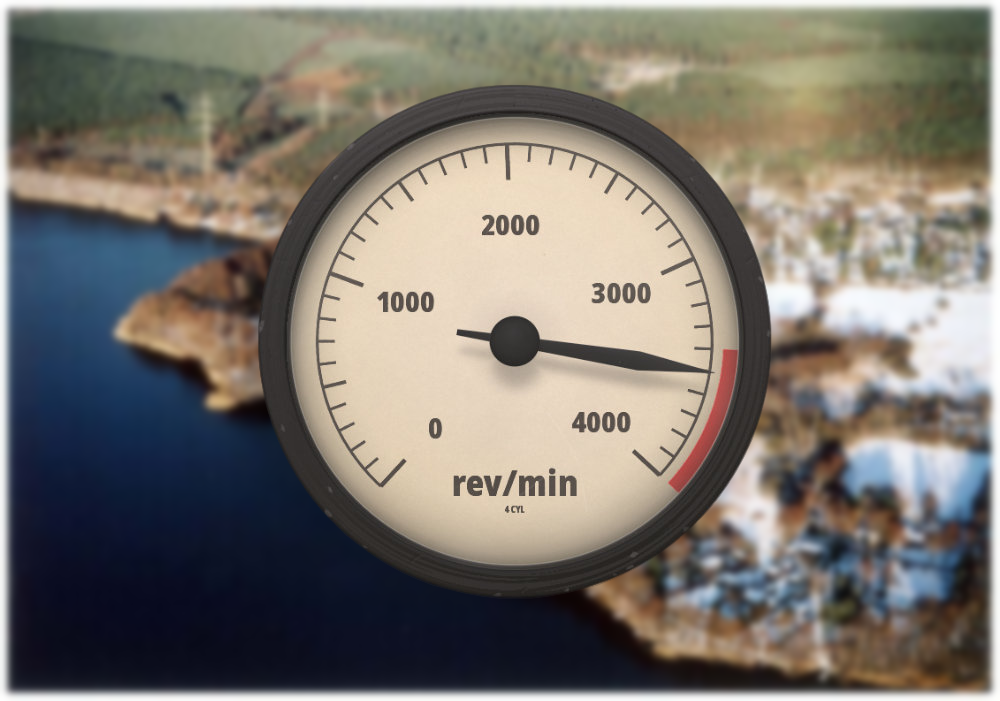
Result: 3500
